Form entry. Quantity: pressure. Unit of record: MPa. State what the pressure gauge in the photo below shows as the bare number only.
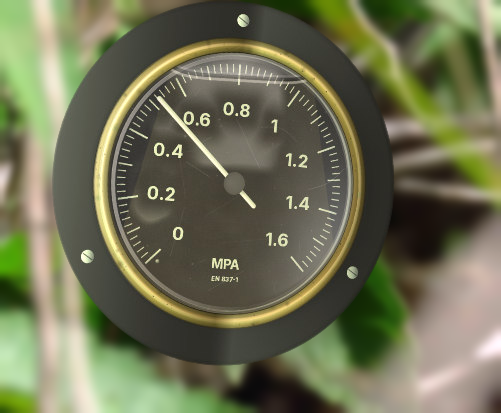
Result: 0.52
